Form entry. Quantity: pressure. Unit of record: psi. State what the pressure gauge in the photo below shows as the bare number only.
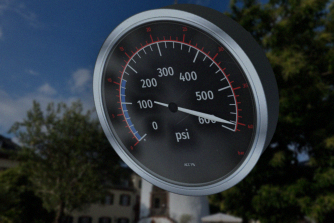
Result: 580
